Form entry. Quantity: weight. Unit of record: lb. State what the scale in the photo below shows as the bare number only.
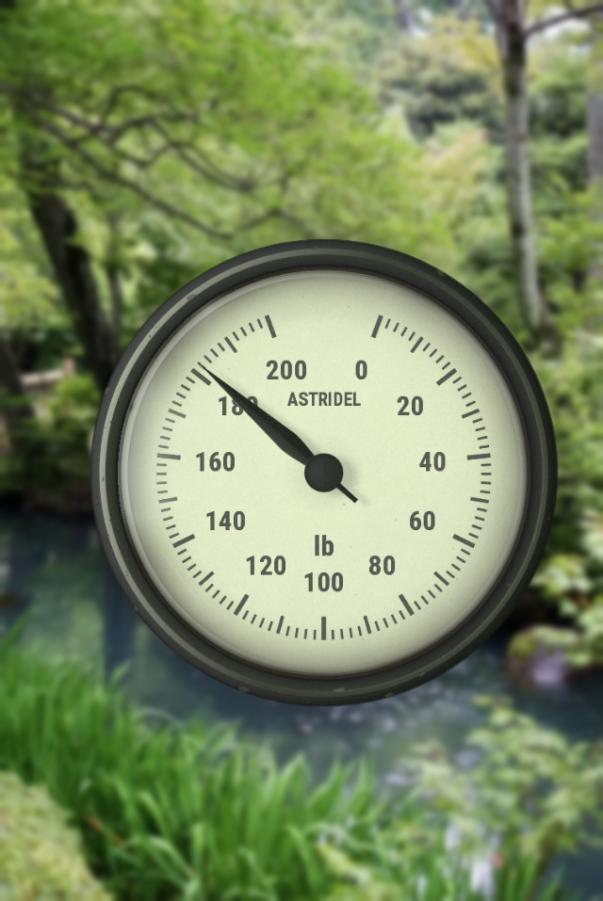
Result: 182
